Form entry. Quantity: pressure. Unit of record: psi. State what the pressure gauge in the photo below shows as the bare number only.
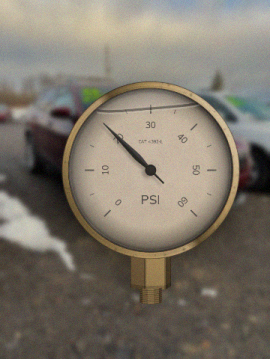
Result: 20
